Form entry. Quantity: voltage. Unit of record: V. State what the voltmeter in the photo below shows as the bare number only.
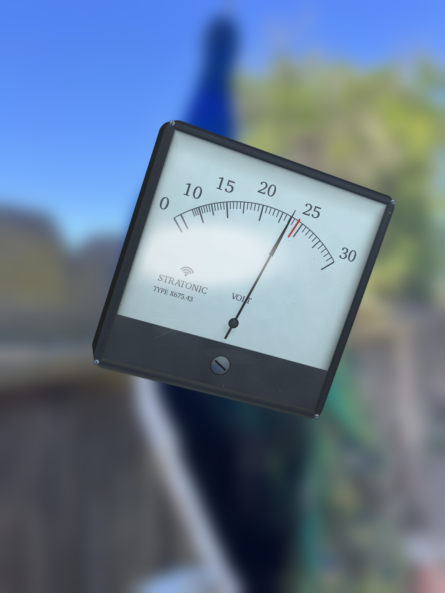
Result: 23.5
